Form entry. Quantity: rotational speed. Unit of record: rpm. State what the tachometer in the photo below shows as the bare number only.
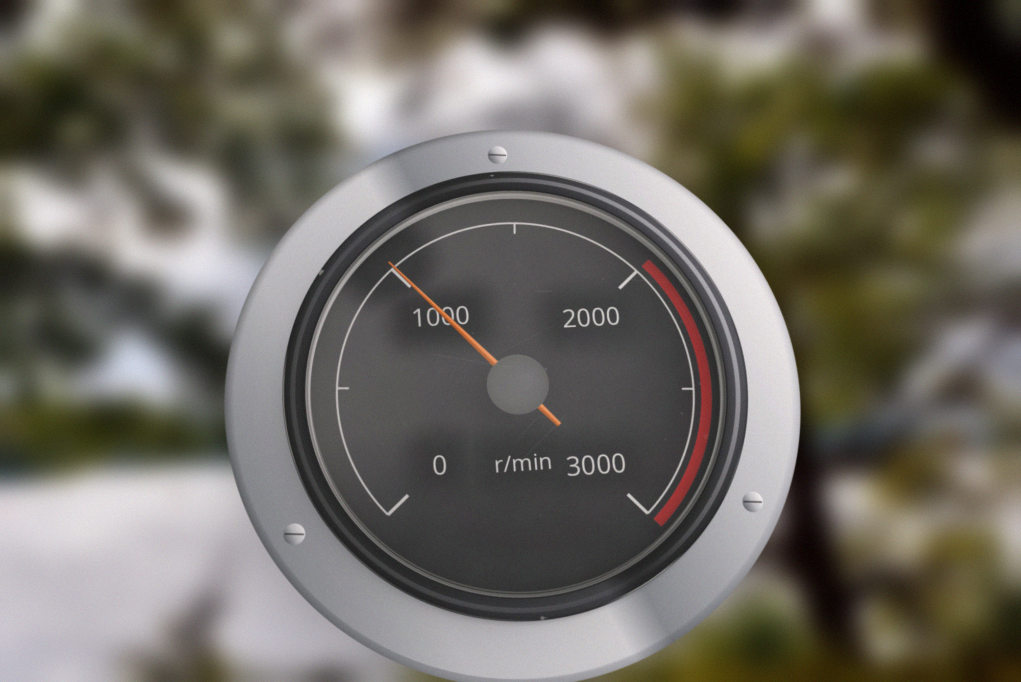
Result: 1000
